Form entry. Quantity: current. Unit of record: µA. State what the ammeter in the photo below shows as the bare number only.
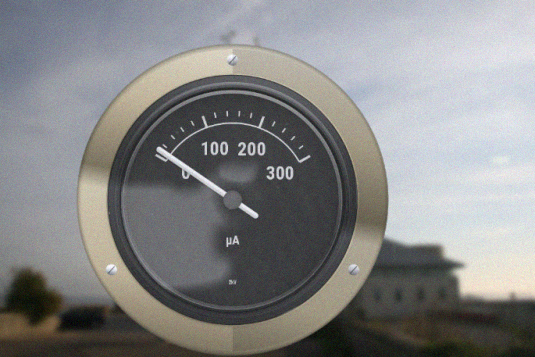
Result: 10
